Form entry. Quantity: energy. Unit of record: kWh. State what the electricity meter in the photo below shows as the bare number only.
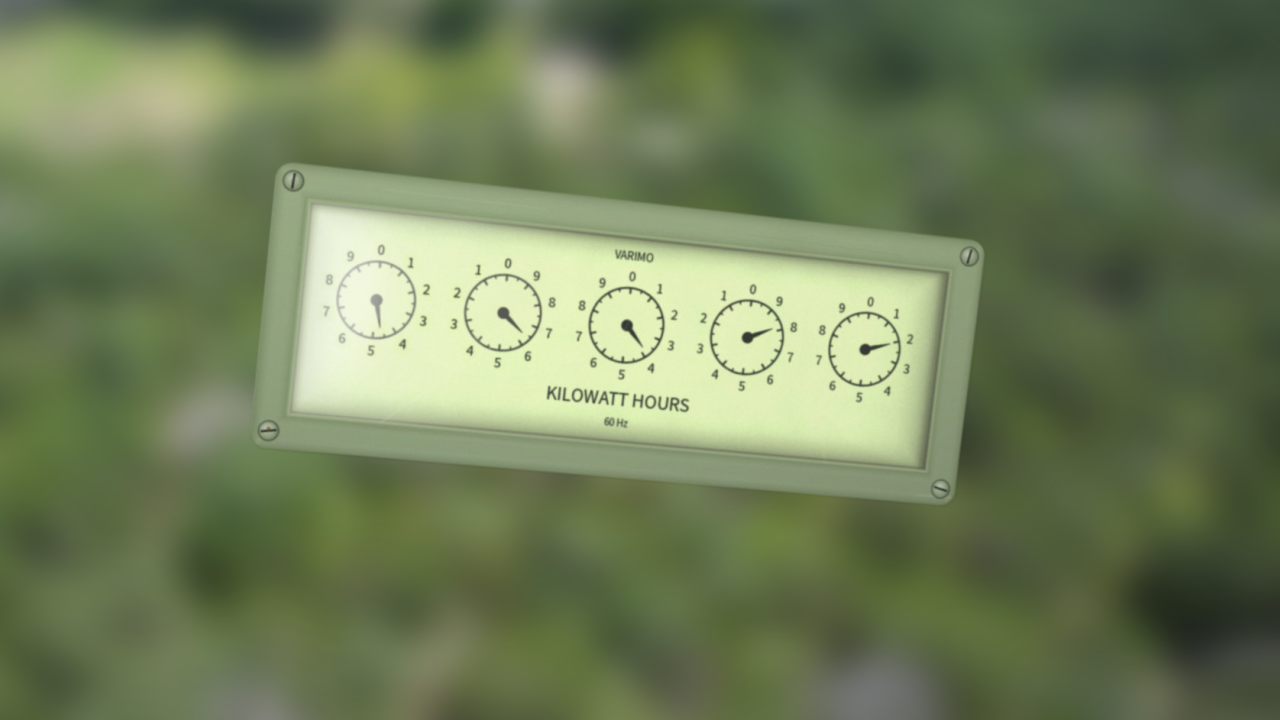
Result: 46382
